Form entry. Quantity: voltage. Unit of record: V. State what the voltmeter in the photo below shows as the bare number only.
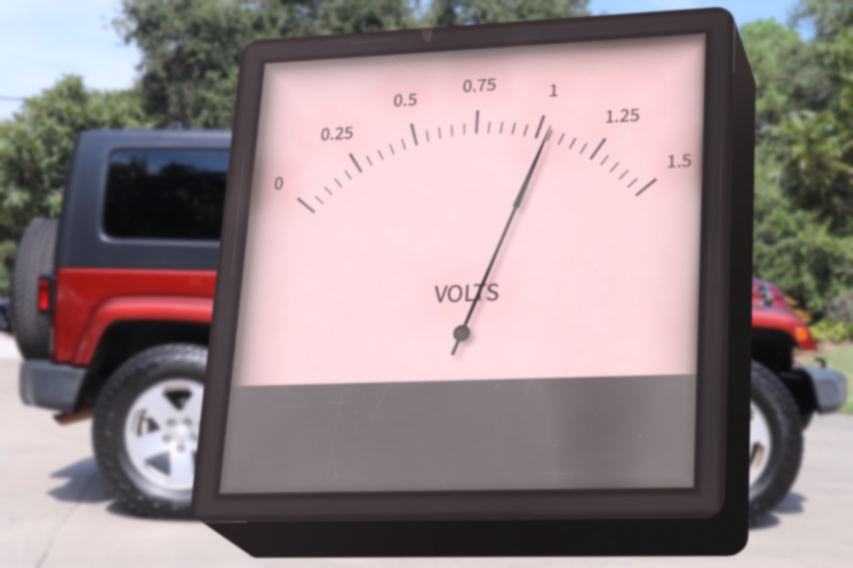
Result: 1.05
